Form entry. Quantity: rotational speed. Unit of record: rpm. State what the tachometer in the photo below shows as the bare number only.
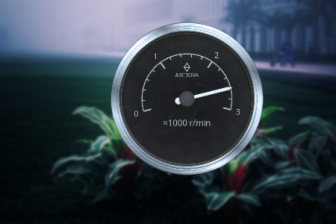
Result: 2600
